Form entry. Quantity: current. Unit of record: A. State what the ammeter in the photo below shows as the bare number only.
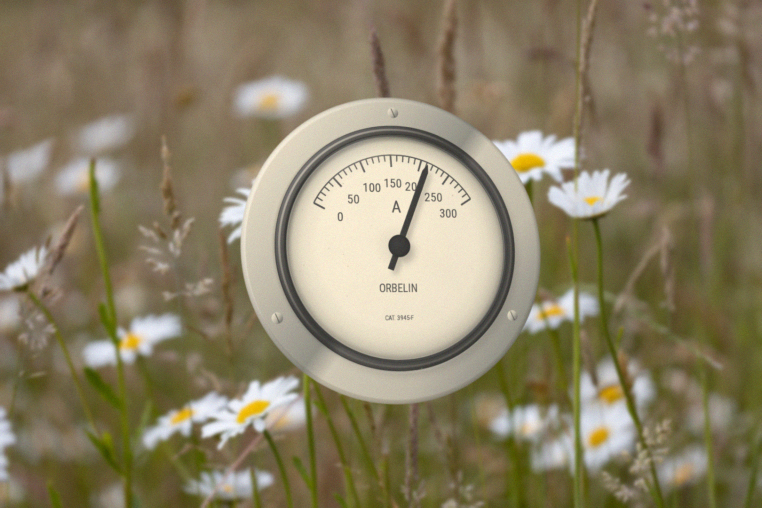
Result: 210
